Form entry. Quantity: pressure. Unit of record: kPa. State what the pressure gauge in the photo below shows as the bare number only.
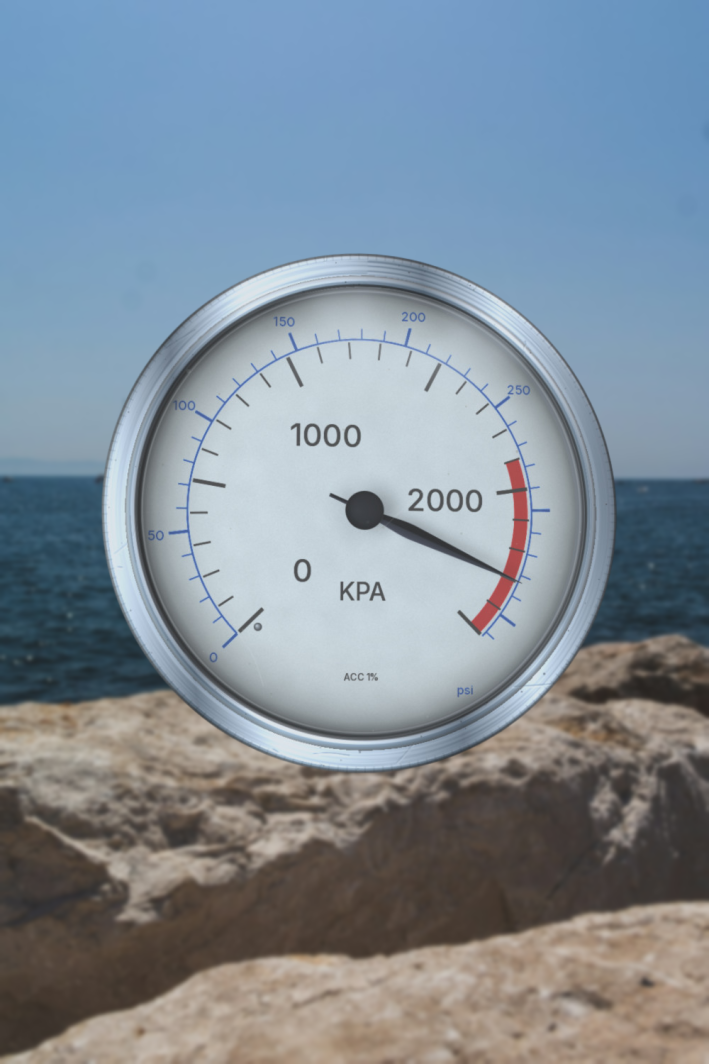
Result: 2300
